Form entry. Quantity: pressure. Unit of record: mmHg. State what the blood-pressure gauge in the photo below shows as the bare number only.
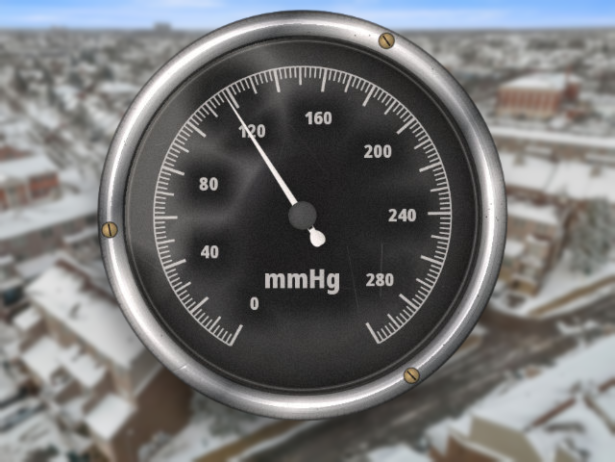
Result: 118
